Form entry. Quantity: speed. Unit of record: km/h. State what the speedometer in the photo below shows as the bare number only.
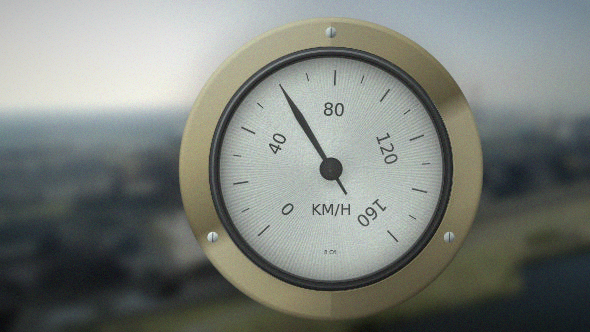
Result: 60
